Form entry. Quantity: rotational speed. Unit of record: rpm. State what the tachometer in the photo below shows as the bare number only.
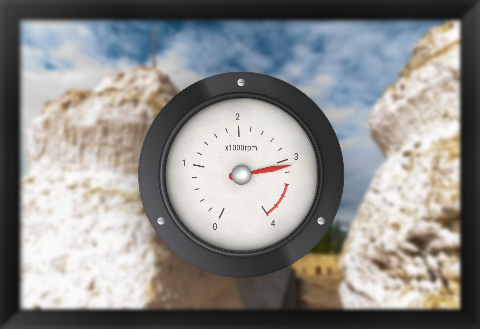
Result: 3100
